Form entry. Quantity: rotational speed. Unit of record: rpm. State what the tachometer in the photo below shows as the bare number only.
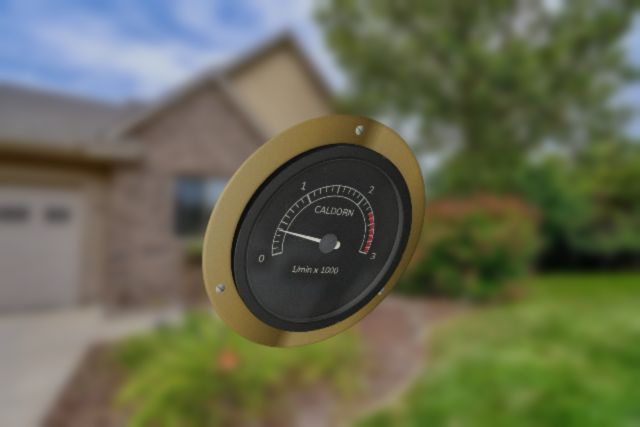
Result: 400
